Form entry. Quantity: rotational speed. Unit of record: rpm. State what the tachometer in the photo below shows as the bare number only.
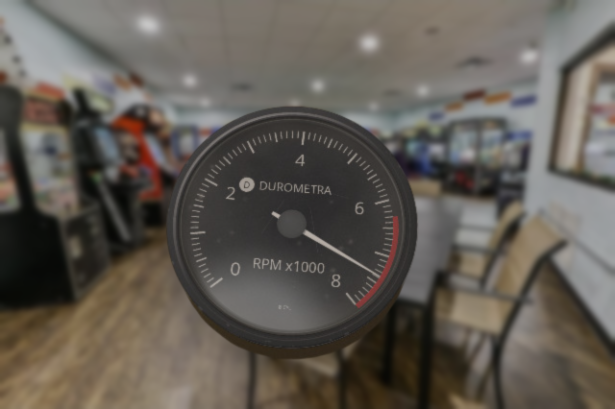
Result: 7400
